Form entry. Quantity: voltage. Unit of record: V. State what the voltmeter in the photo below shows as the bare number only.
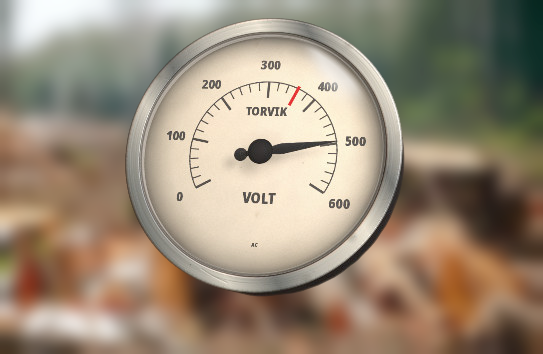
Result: 500
